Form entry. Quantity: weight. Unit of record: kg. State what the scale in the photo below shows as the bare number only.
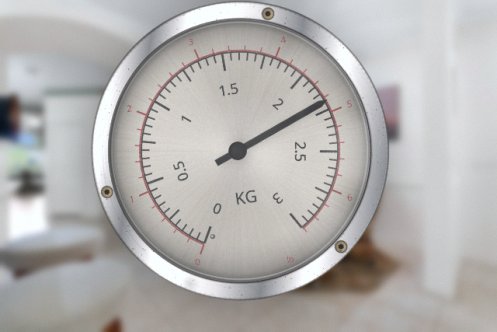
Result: 2.2
